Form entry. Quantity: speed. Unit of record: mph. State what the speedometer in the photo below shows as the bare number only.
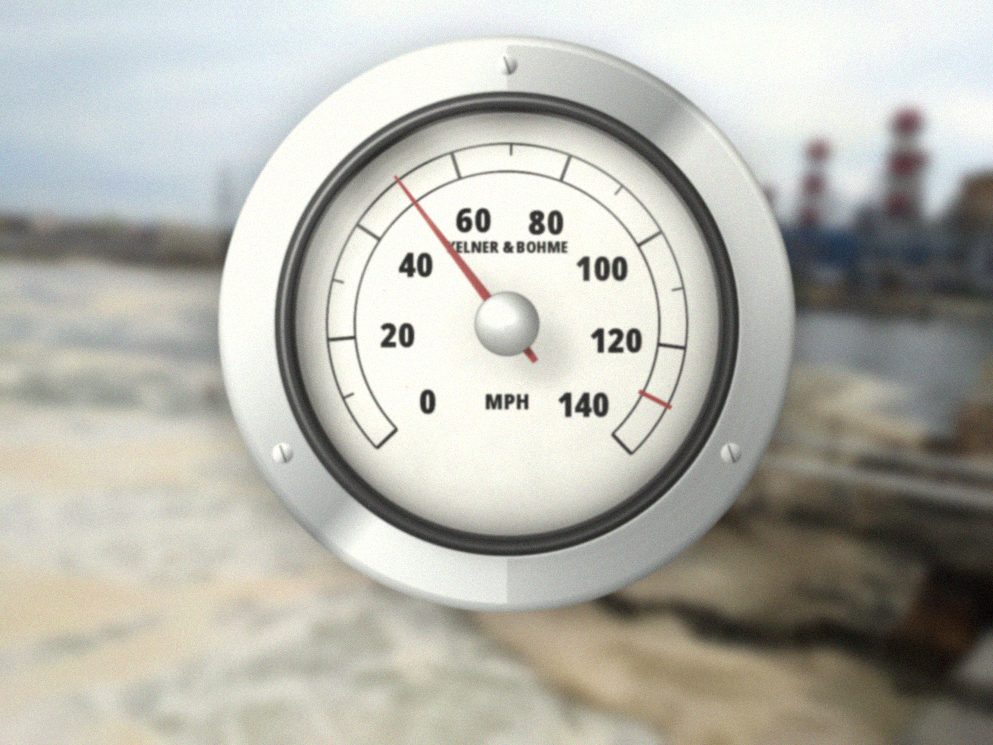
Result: 50
